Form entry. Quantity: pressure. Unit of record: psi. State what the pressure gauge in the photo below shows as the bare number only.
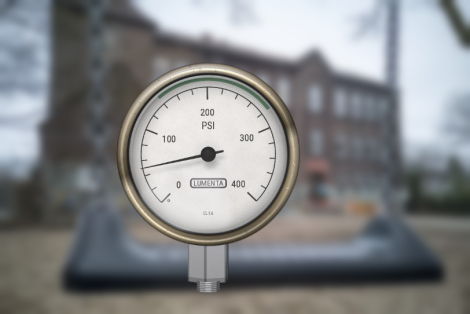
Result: 50
